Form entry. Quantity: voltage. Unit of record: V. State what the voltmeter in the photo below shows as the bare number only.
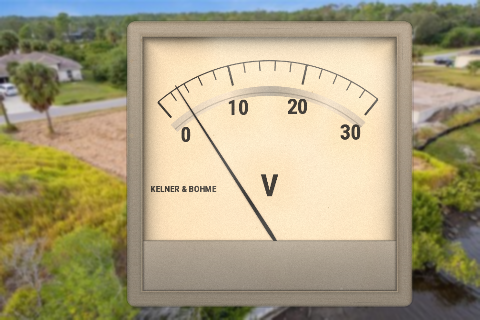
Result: 3
